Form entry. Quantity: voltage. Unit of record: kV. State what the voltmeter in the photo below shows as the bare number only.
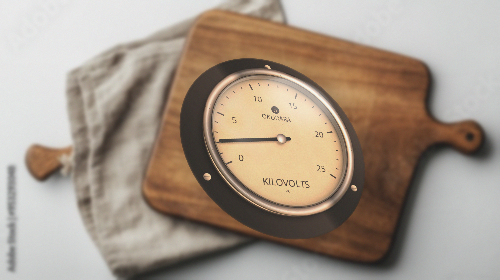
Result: 2
